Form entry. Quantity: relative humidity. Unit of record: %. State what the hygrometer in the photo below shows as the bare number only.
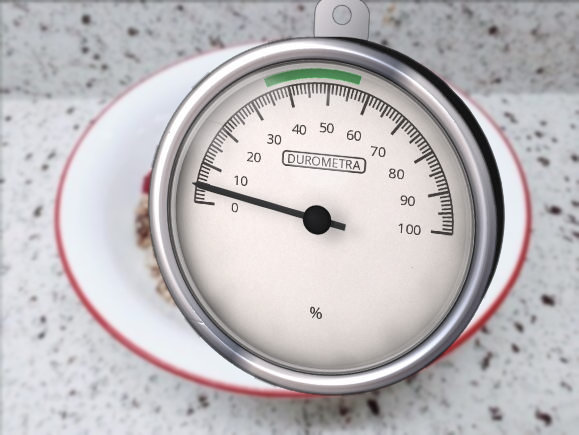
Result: 5
